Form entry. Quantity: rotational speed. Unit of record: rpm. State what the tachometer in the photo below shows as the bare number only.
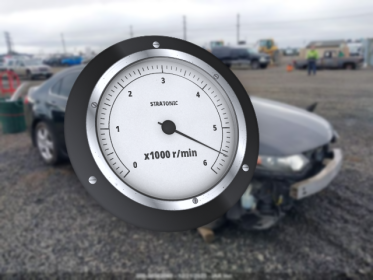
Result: 5600
